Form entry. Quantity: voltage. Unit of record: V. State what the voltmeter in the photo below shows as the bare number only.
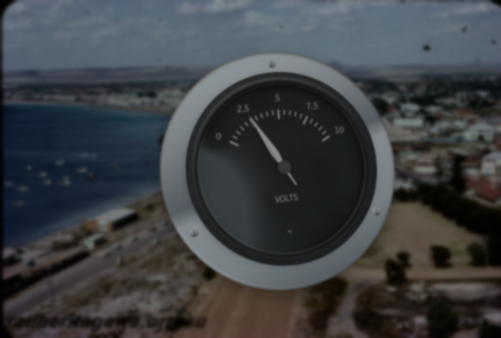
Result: 2.5
